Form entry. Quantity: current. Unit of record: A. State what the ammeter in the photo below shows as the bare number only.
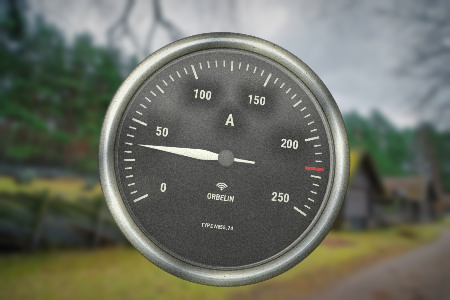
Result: 35
